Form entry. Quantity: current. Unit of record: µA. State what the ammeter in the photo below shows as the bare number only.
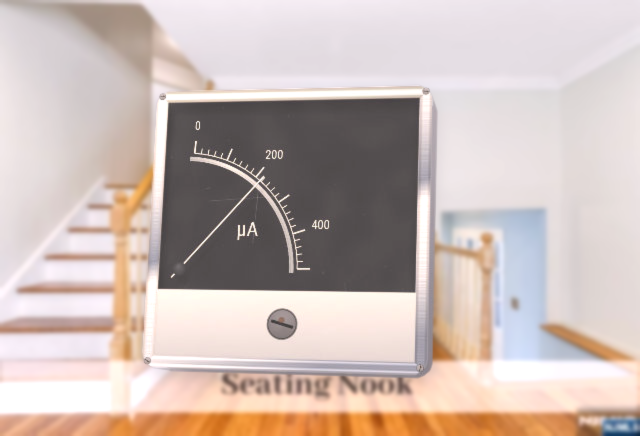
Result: 220
